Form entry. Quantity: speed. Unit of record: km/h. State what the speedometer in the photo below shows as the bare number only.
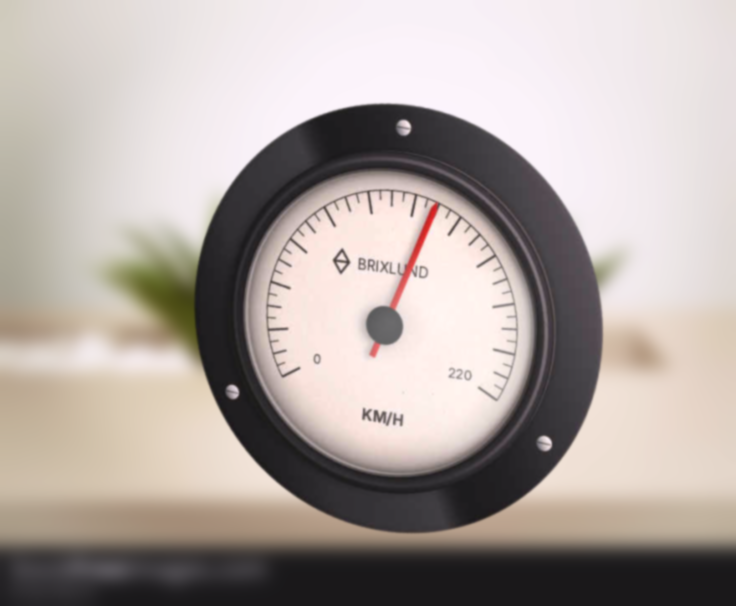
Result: 130
